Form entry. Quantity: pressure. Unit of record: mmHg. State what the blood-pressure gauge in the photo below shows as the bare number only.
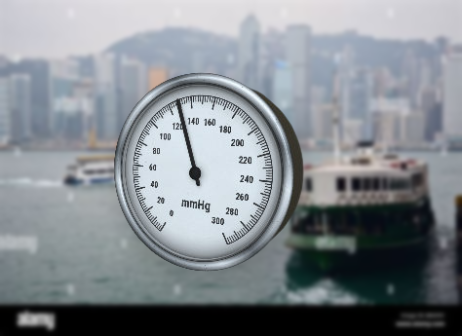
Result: 130
